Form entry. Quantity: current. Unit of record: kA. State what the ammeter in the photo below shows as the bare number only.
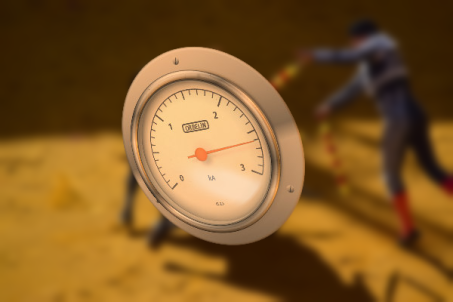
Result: 2.6
